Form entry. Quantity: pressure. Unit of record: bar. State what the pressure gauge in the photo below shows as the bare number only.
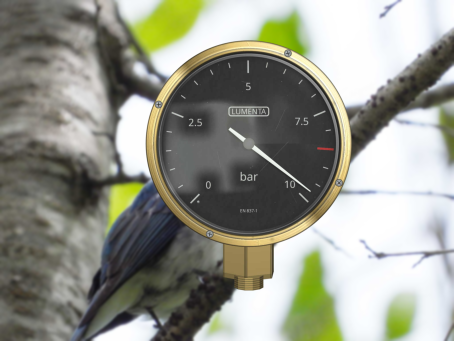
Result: 9.75
